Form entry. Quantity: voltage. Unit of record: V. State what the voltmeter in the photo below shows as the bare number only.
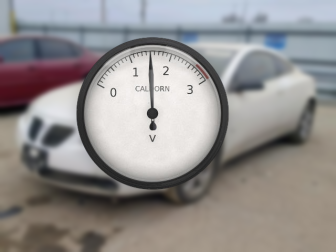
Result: 1.5
